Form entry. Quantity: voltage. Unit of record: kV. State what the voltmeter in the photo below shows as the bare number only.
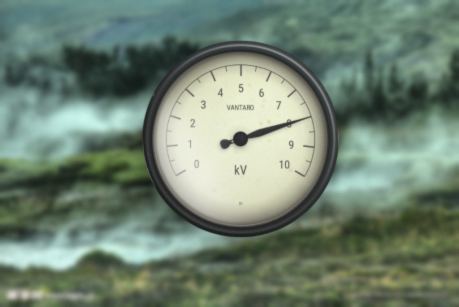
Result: 8
